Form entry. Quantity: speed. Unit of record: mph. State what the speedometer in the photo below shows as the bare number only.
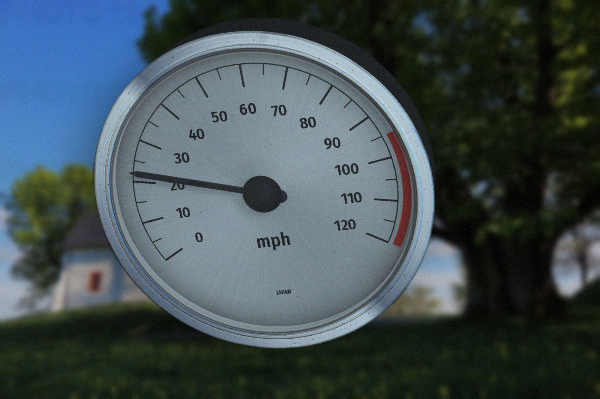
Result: 22.5
